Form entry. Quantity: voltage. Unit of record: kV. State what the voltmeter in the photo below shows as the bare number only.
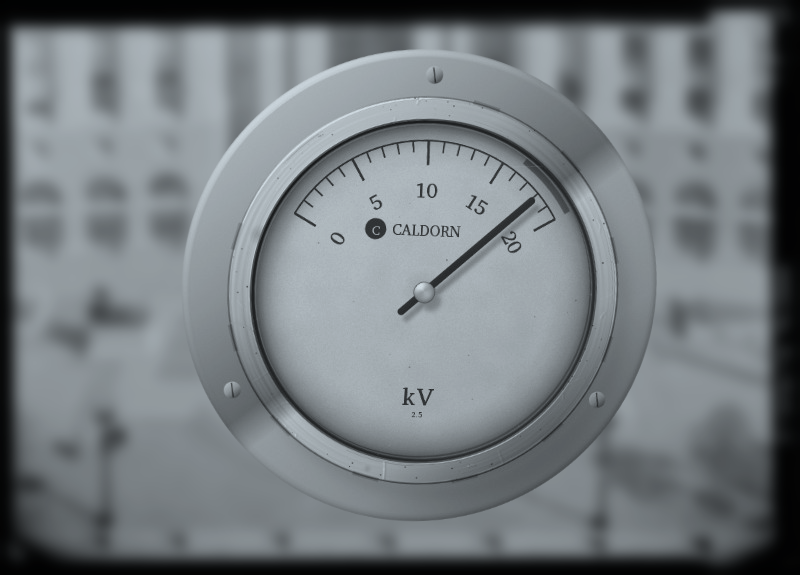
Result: 18
